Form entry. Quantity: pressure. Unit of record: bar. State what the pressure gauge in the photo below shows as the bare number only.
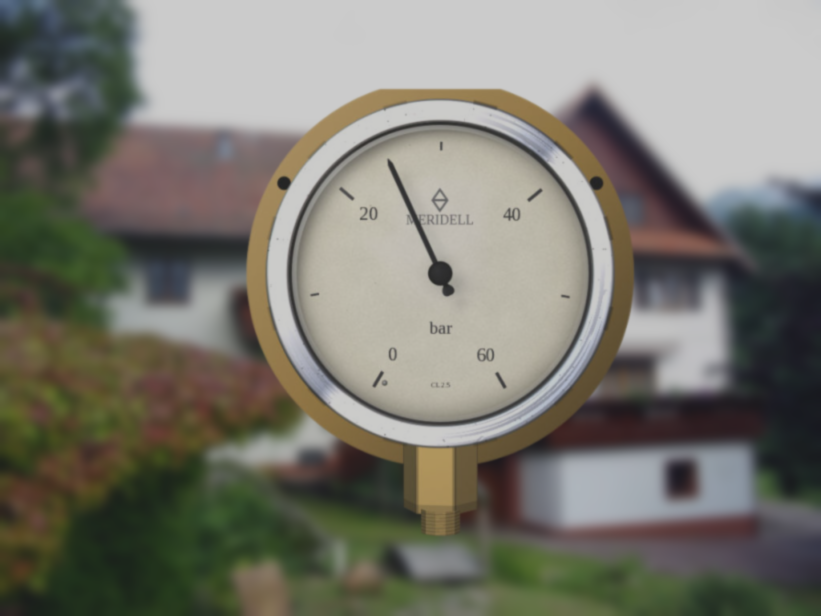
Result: 25
